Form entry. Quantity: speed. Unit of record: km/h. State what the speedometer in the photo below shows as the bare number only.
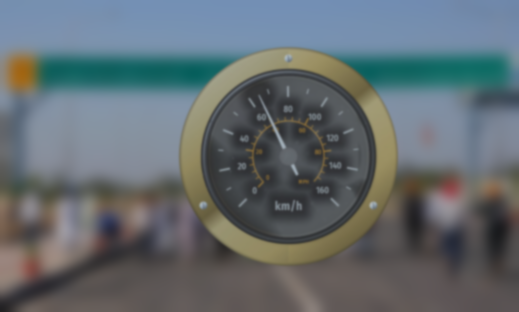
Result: 65
